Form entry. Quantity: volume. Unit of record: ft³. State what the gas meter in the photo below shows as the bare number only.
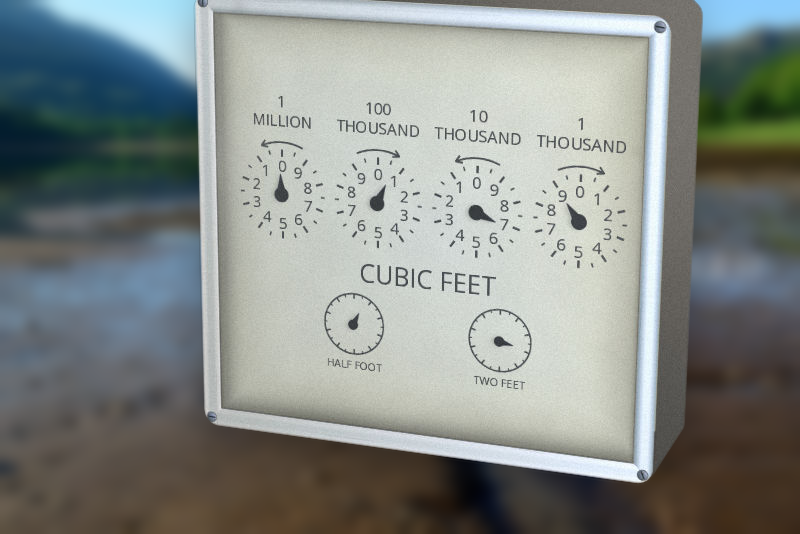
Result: 6900
